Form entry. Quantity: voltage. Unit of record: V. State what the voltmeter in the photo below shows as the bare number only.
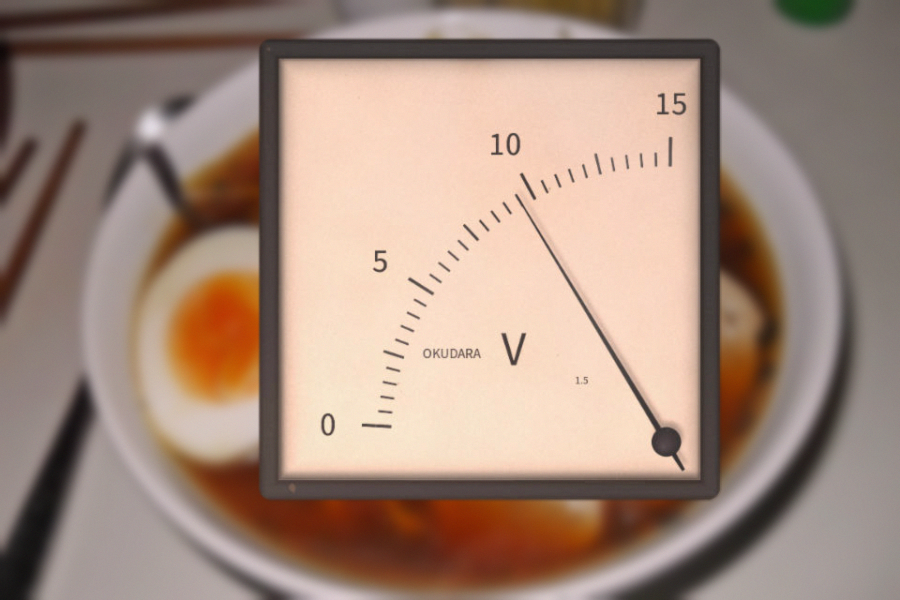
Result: 9.5
